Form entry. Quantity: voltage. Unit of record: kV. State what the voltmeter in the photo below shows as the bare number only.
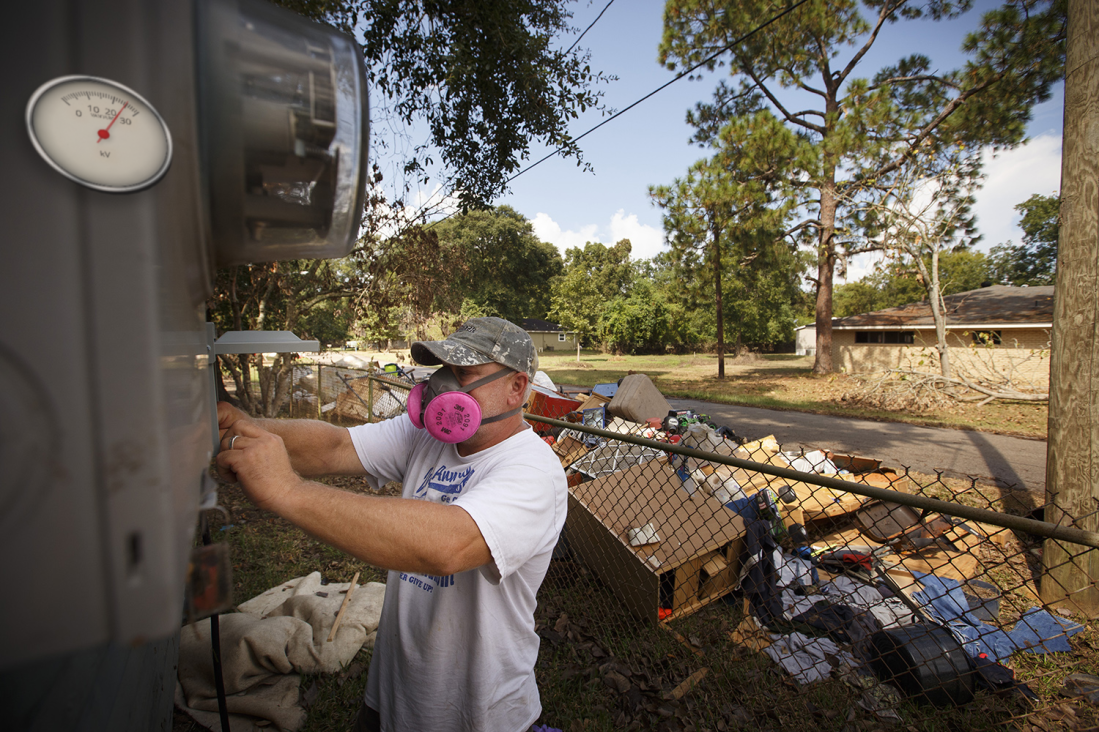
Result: 25
